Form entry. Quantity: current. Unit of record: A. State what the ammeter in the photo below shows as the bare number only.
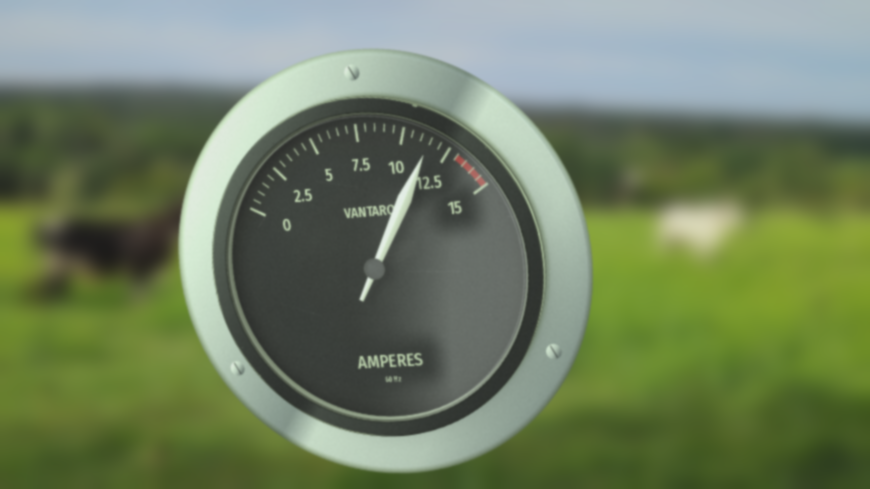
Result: 11.5
